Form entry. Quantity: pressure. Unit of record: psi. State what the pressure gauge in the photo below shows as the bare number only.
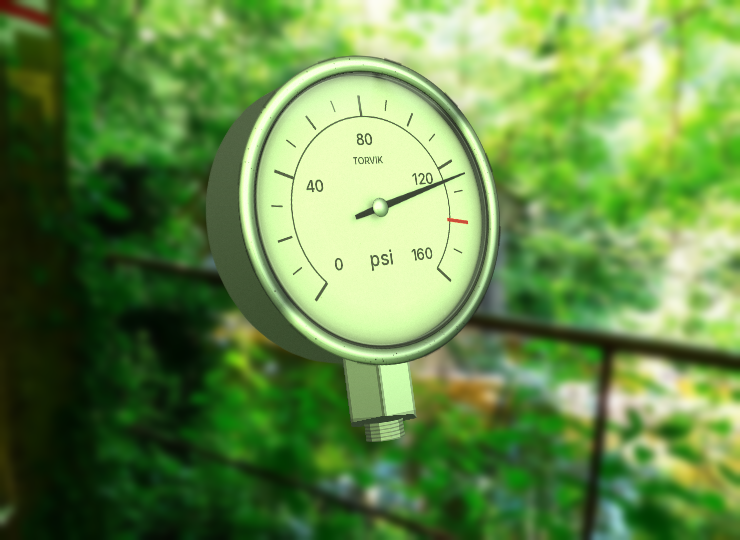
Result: 125
